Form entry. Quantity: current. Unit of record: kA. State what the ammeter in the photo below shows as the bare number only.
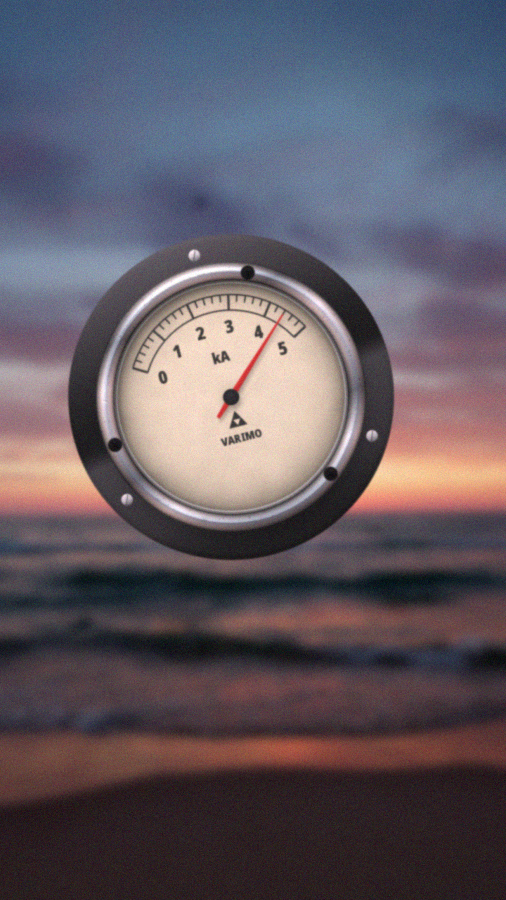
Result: 4.4
